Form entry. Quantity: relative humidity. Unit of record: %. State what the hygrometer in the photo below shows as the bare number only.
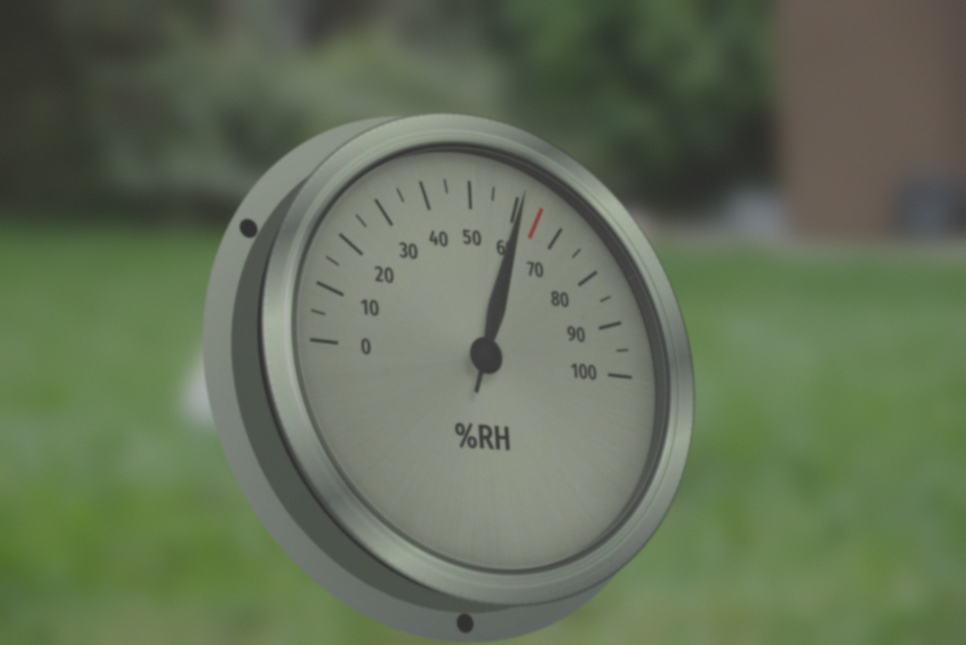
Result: 60
